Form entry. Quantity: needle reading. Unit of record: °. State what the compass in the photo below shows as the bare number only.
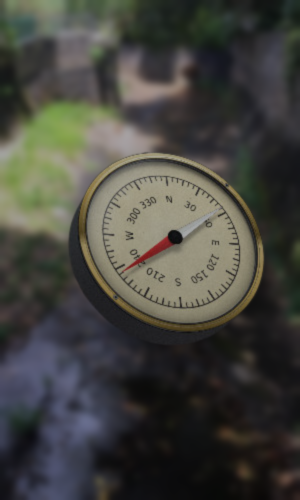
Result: 235
